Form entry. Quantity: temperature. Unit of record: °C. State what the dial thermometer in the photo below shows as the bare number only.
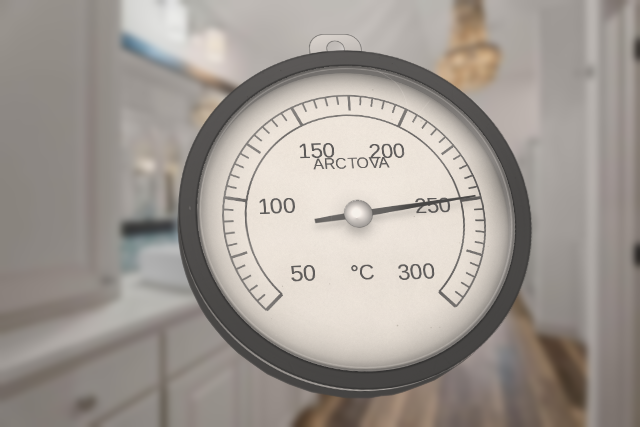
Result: 250
